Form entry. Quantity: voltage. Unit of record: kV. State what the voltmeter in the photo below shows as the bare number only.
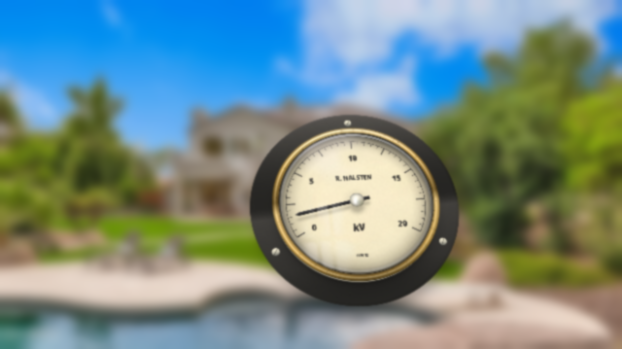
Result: 1.5
